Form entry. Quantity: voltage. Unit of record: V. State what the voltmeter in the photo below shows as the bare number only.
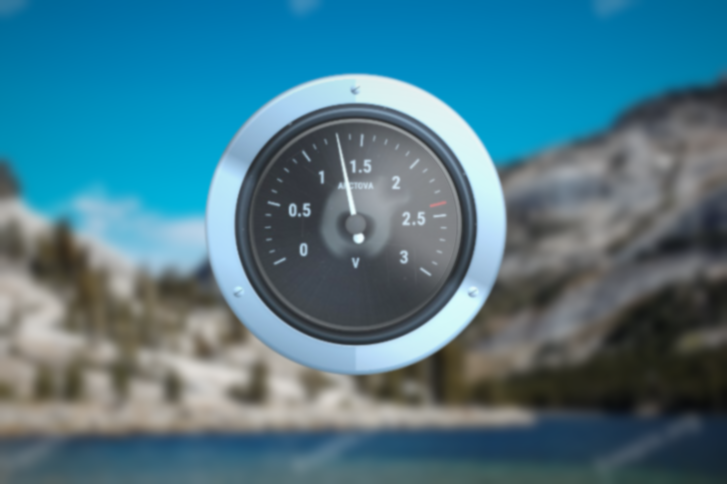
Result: 1.3
